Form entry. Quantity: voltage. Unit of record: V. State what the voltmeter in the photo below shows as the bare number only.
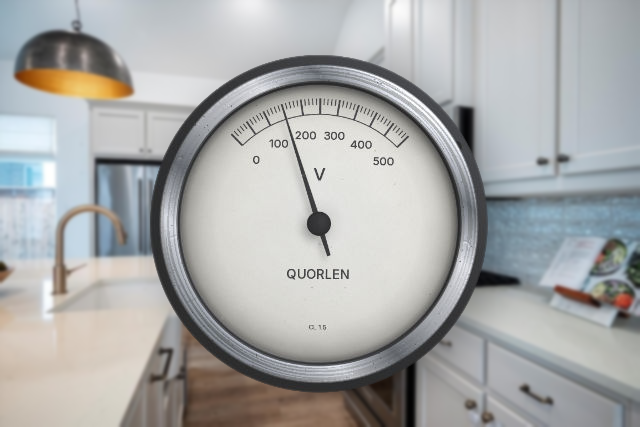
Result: 150
